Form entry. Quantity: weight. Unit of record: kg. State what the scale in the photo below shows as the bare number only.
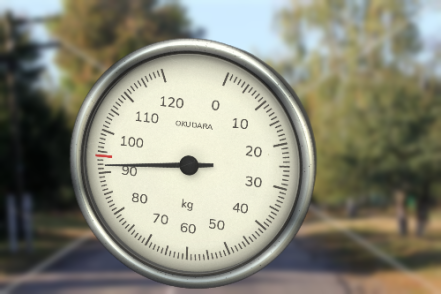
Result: 92
